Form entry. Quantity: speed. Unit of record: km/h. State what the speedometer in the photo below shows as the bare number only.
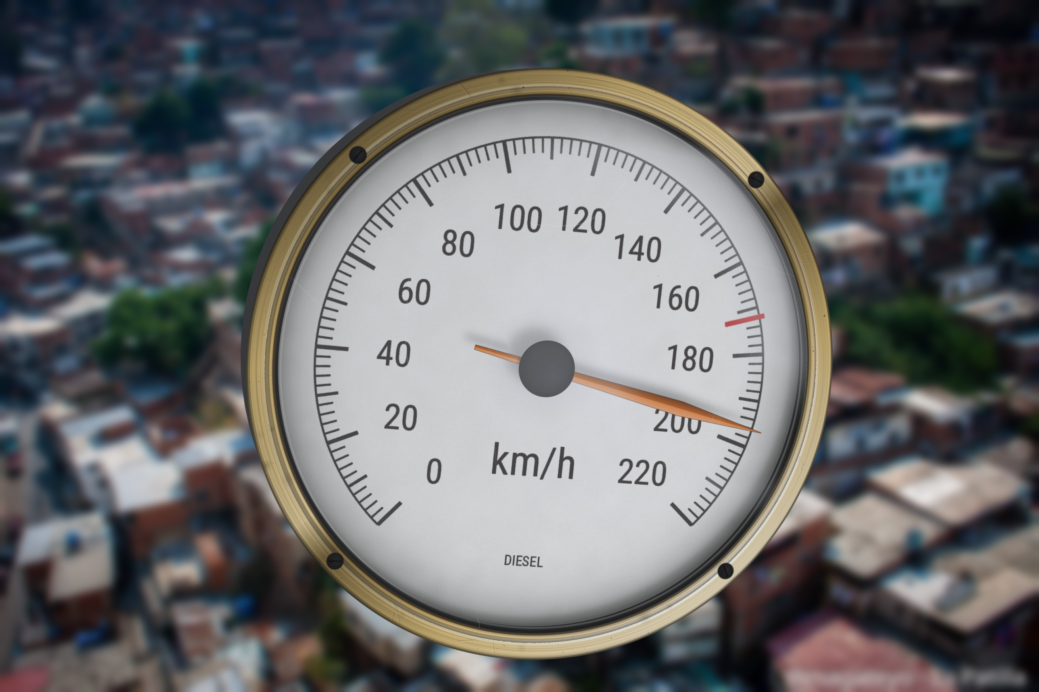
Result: 196
